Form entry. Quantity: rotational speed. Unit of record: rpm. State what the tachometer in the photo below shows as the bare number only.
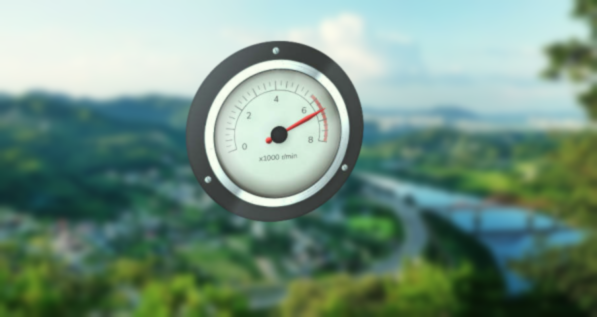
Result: 6500
